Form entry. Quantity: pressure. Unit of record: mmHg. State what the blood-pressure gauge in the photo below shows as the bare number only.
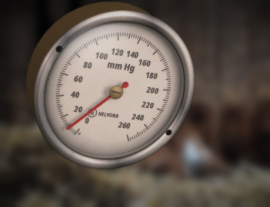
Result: 10
